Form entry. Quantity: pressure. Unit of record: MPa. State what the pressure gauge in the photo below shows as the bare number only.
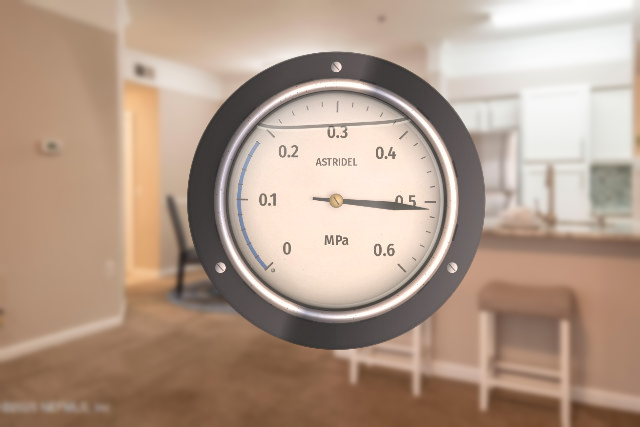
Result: 0.51
